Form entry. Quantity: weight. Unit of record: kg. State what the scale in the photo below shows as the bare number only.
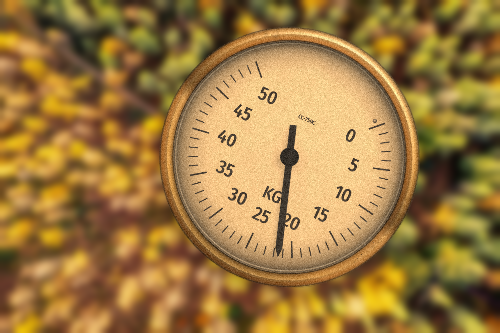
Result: 21.5
